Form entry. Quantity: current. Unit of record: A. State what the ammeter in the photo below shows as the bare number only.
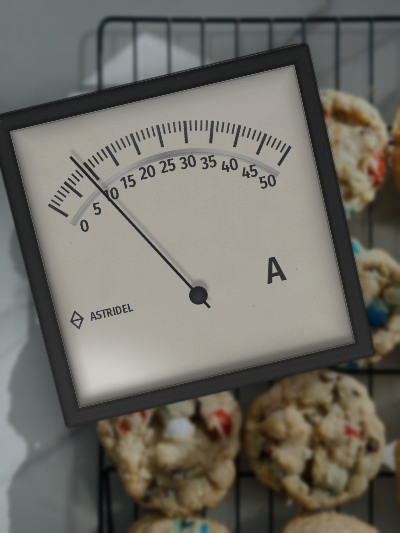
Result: 9
